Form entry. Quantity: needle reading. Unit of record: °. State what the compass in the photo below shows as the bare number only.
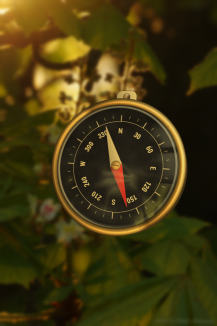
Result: 160
